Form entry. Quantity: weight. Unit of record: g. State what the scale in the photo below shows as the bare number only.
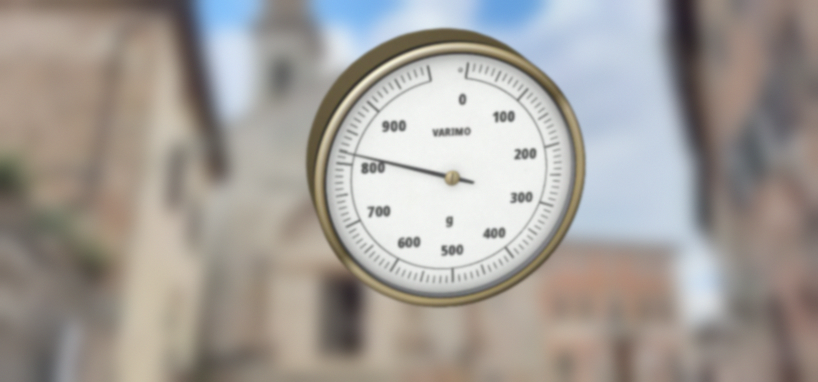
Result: 820
